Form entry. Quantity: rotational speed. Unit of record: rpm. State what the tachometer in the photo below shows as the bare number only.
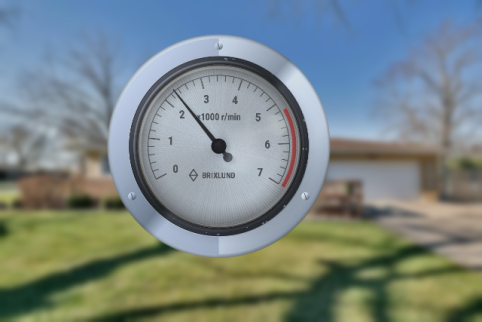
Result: 2300
